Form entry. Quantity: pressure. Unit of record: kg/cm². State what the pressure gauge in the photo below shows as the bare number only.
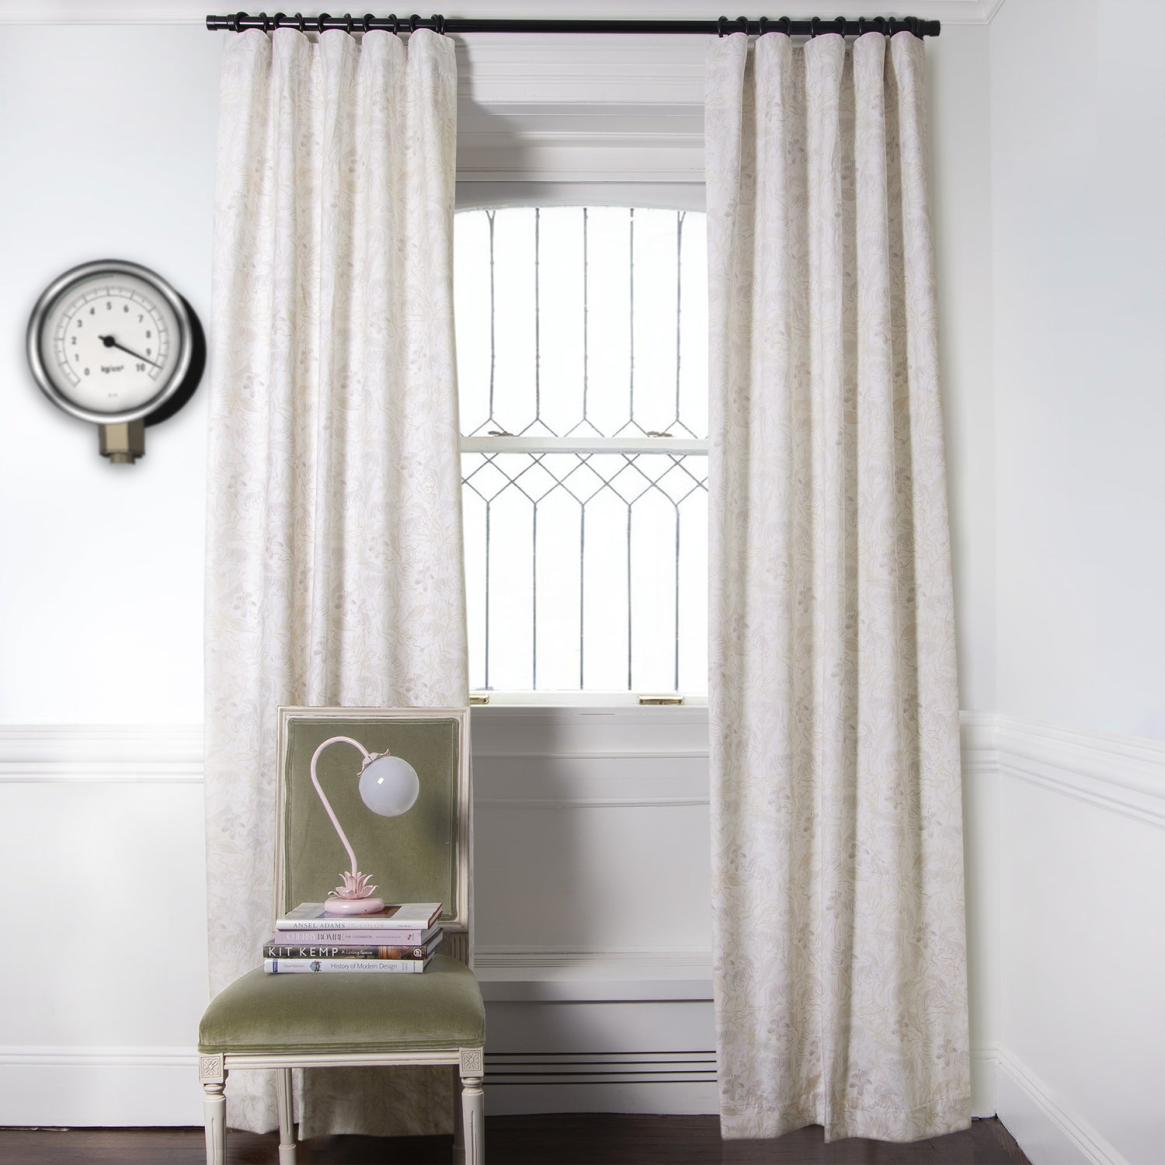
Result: 9.5
